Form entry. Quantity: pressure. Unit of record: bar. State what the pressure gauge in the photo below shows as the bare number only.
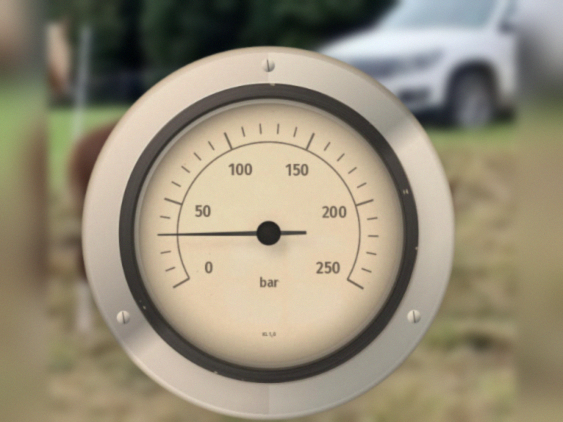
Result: 30
